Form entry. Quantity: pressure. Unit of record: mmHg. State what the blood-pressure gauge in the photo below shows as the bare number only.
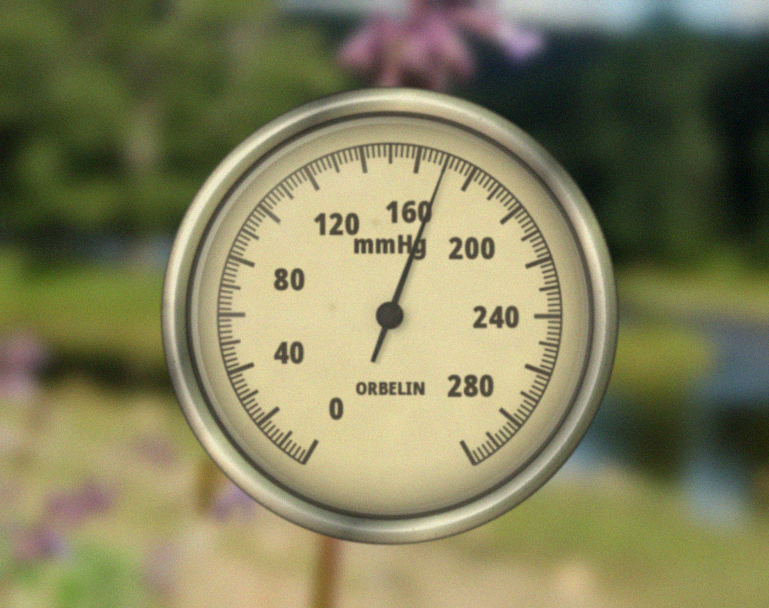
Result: 170
